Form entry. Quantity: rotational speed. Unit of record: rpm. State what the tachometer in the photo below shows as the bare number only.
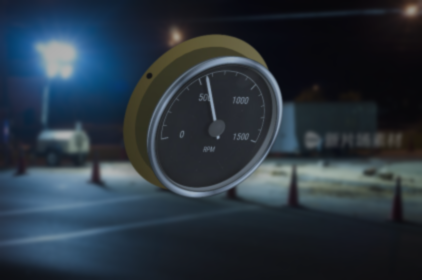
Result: 550
